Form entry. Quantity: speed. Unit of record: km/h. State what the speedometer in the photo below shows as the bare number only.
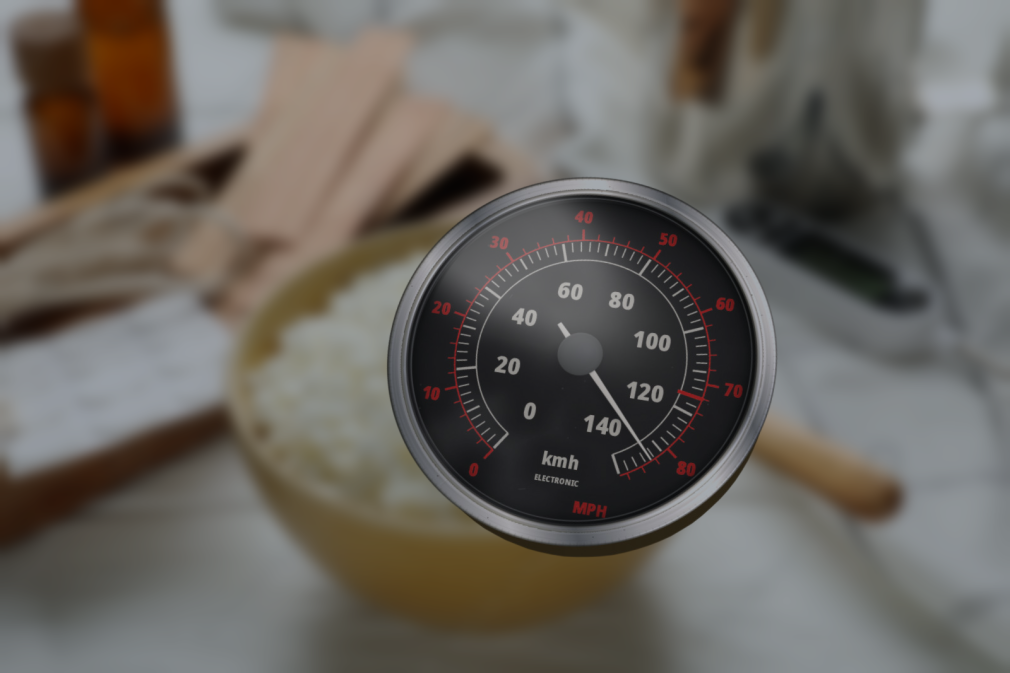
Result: 133
